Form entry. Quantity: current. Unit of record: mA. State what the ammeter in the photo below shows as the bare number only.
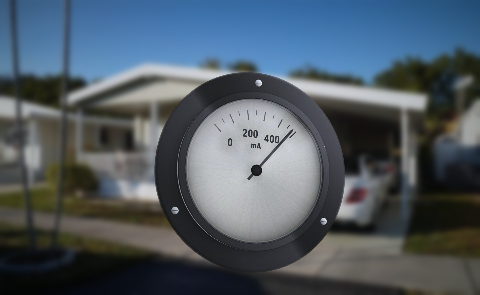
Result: 475
